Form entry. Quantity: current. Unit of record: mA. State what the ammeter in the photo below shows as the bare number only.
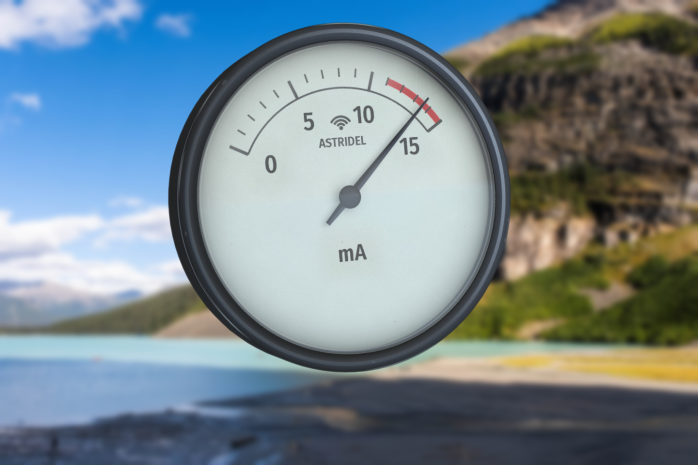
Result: 13.5
